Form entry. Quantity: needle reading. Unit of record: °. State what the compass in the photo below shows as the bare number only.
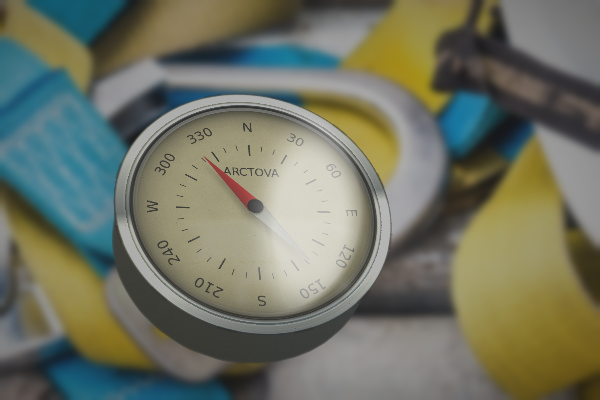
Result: 320
